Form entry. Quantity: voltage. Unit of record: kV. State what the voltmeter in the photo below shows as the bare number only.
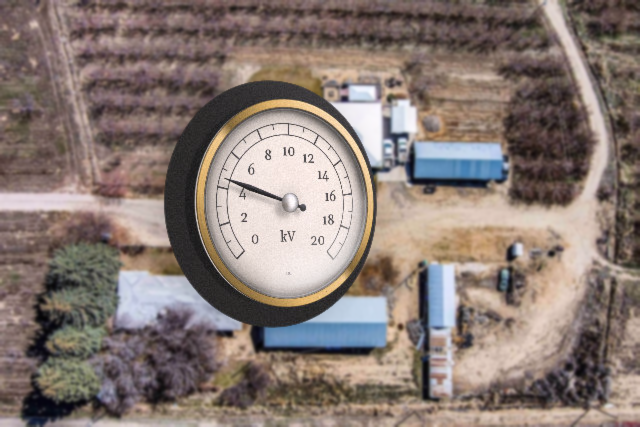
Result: 4.5
